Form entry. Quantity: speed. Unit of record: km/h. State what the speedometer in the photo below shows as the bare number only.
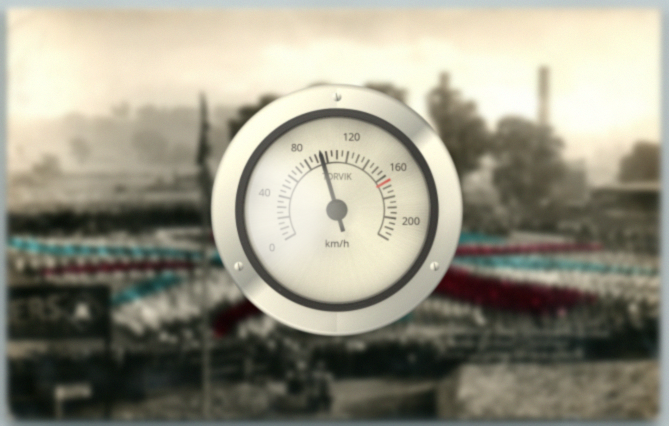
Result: 95
